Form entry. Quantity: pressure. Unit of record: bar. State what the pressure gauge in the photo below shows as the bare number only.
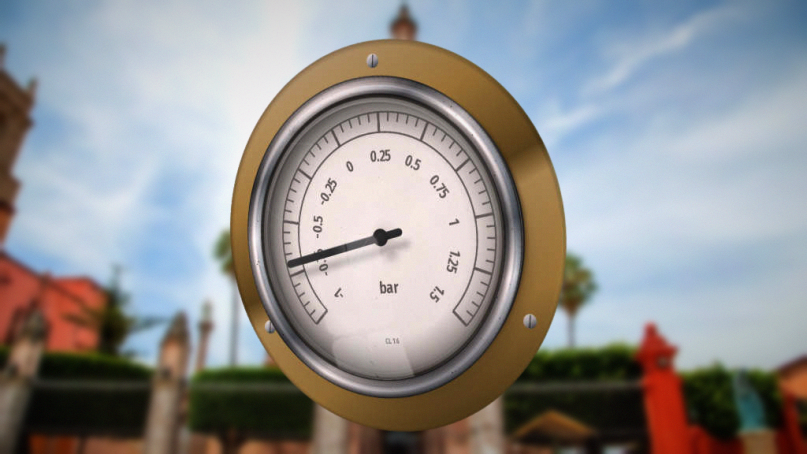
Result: -0.7
